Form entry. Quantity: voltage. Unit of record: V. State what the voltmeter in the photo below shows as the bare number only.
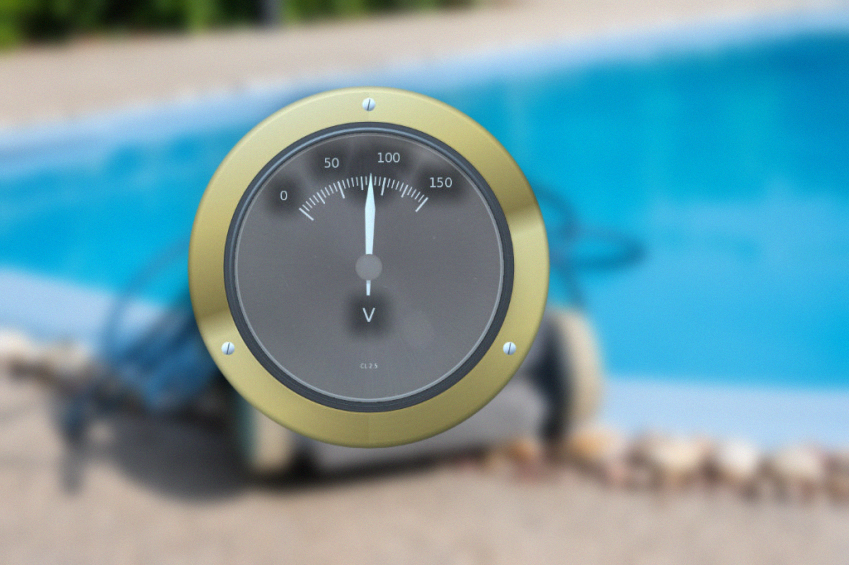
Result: 85
